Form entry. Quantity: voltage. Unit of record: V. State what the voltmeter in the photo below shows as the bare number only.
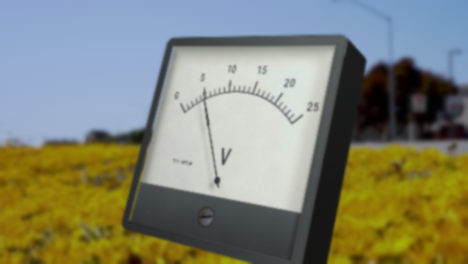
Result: 5
